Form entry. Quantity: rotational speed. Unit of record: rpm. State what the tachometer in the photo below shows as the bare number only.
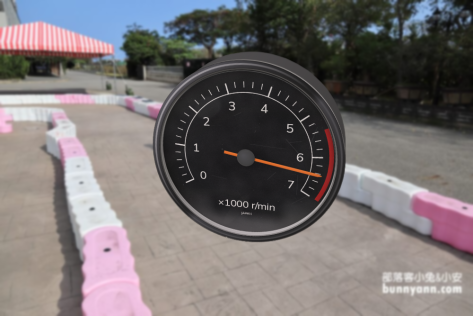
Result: 6400
